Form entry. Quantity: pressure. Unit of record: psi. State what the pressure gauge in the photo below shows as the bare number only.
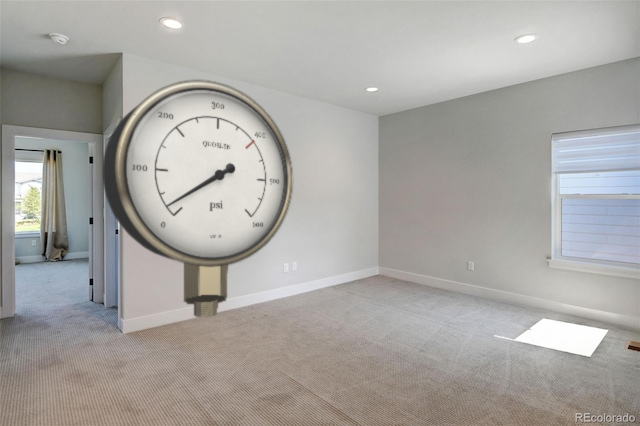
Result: 25
